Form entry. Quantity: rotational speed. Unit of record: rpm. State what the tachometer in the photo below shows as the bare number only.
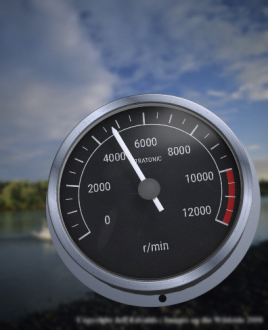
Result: 4750
